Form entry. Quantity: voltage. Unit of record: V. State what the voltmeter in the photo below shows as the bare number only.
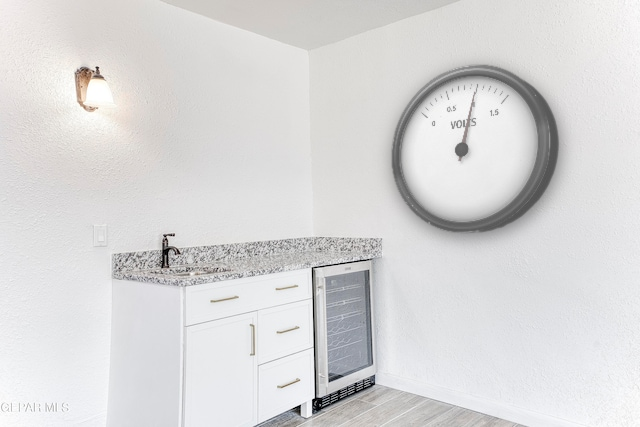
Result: 1
